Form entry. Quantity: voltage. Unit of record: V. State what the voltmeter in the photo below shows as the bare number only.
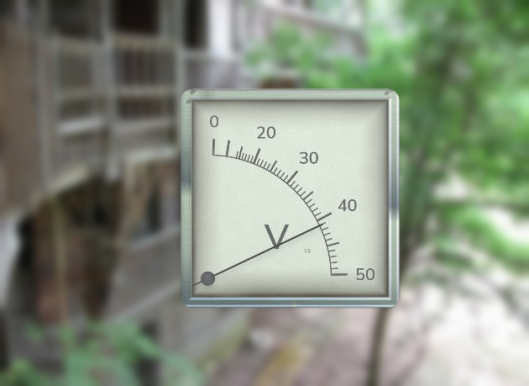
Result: 41
